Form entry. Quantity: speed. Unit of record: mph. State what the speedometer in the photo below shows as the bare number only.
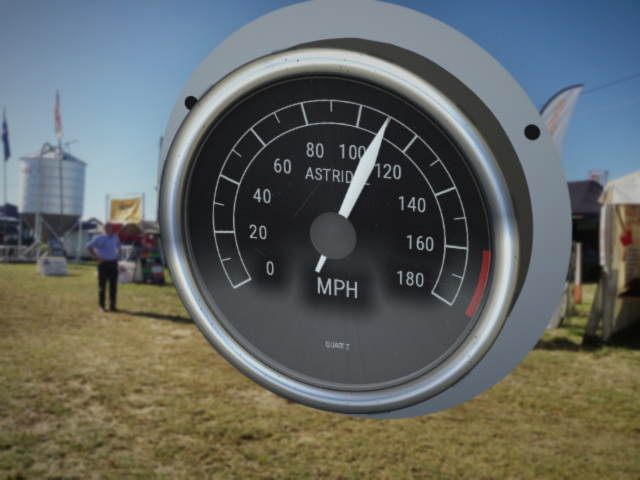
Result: 110
